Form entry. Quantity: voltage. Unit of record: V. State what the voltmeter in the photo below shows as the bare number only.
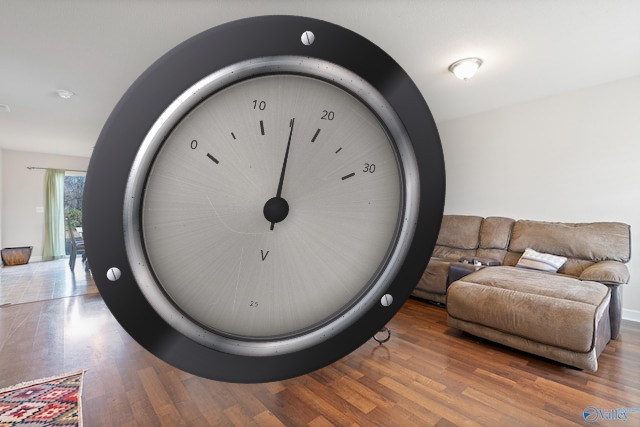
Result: 15
